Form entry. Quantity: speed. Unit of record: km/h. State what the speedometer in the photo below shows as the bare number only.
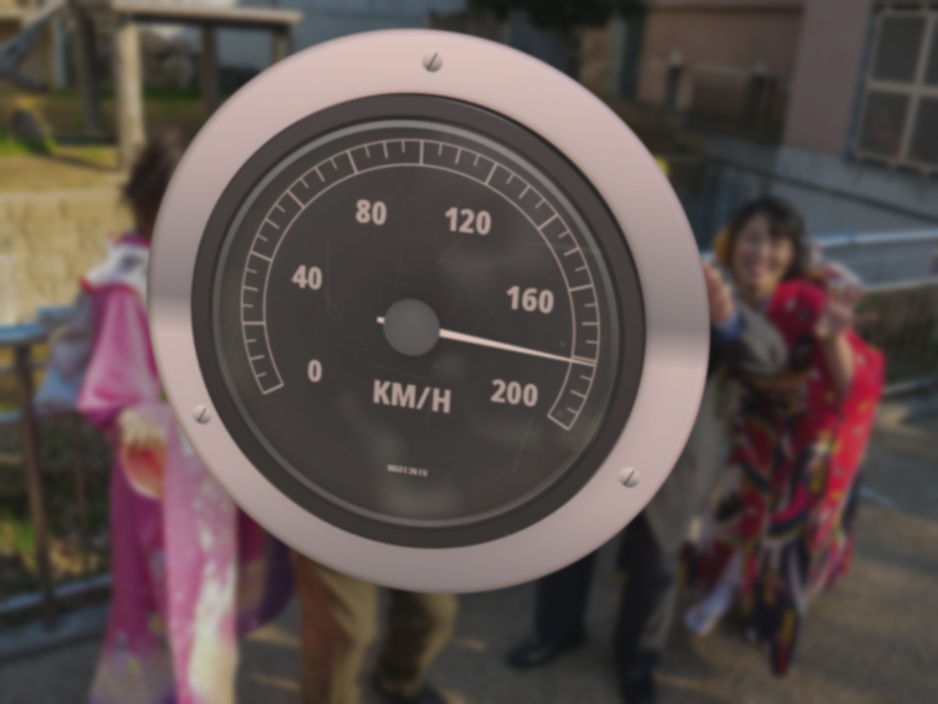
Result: 180
